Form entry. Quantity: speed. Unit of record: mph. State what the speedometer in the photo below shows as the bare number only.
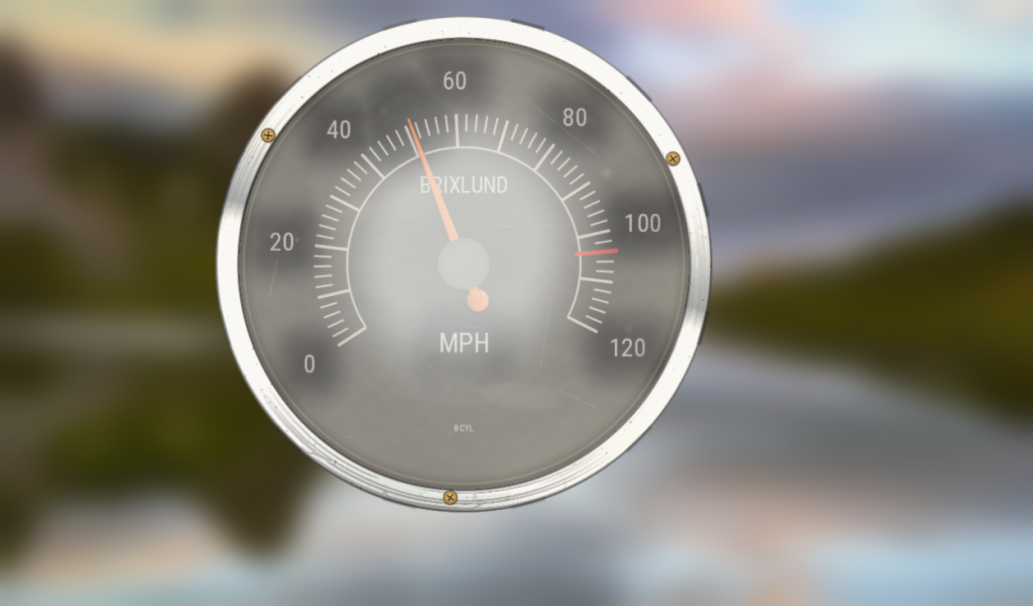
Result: 51
